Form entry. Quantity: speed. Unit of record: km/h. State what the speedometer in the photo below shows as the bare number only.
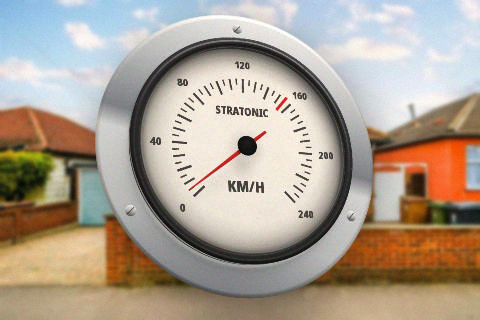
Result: 5
